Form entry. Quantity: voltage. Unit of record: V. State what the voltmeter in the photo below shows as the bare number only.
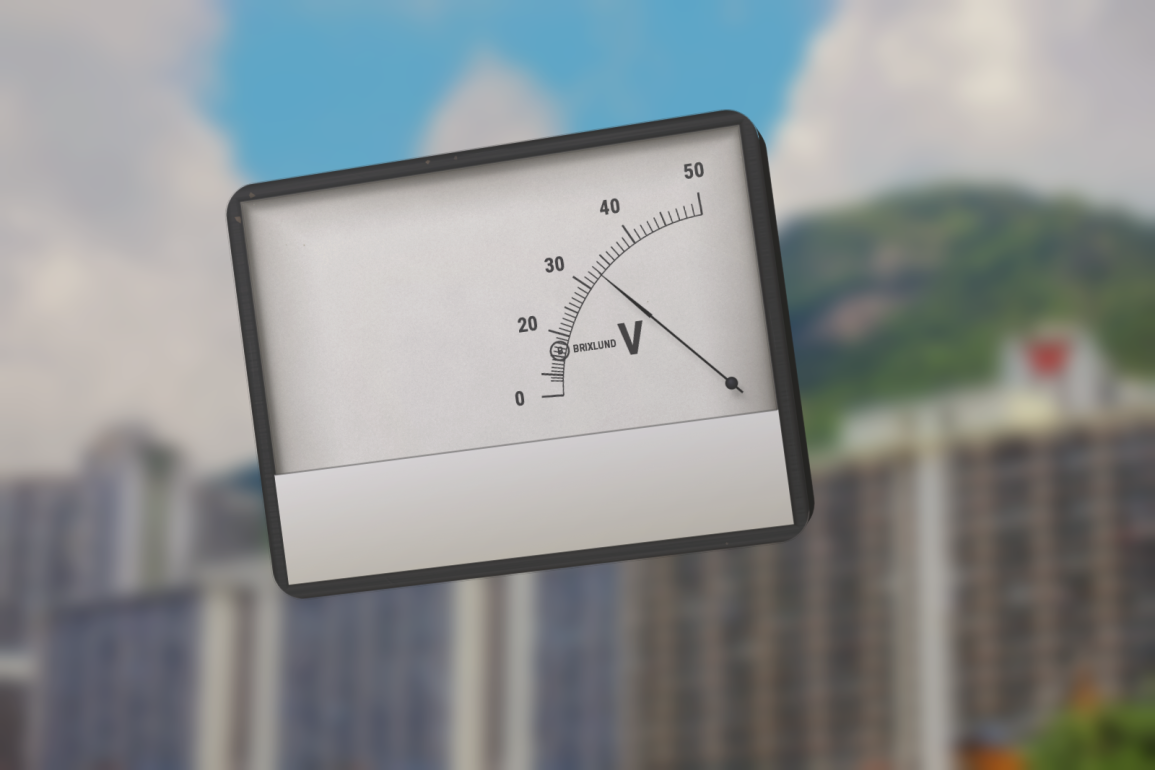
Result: 33
